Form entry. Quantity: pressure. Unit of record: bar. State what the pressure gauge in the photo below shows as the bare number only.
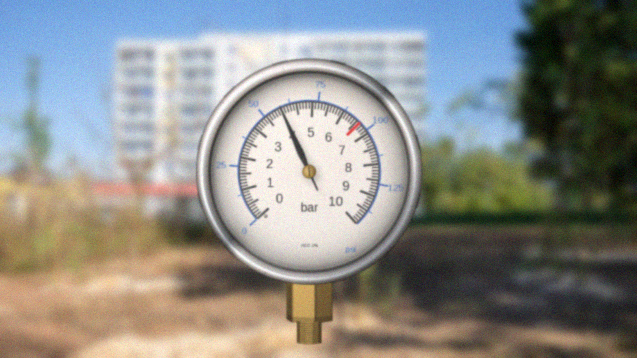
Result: 4
